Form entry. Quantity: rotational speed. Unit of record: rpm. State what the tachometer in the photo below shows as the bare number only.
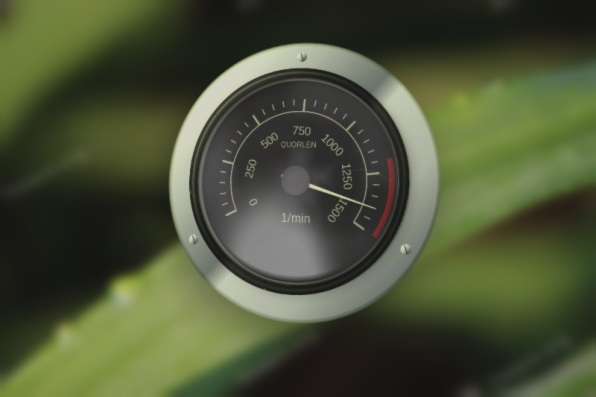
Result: 1400
